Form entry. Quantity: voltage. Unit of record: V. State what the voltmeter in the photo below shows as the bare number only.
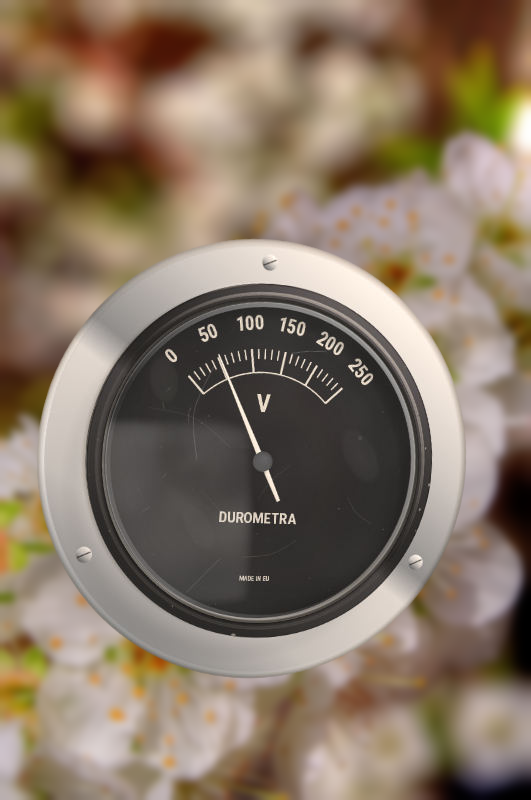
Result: 50
